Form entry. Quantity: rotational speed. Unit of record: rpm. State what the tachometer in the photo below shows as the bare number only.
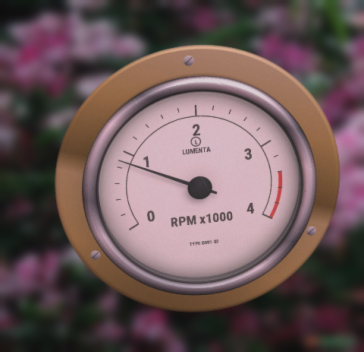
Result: 900
